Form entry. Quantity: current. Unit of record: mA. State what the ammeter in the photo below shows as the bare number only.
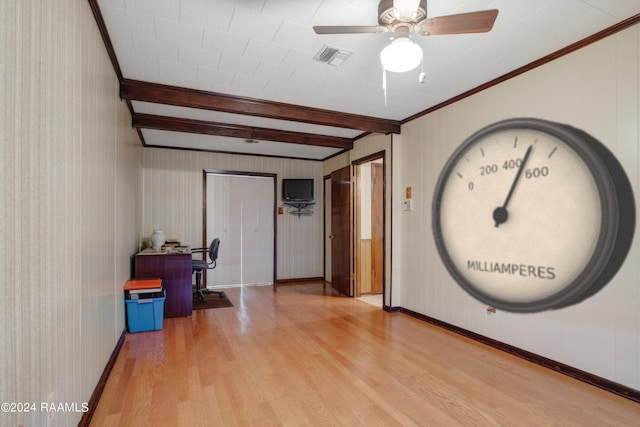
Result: 500
